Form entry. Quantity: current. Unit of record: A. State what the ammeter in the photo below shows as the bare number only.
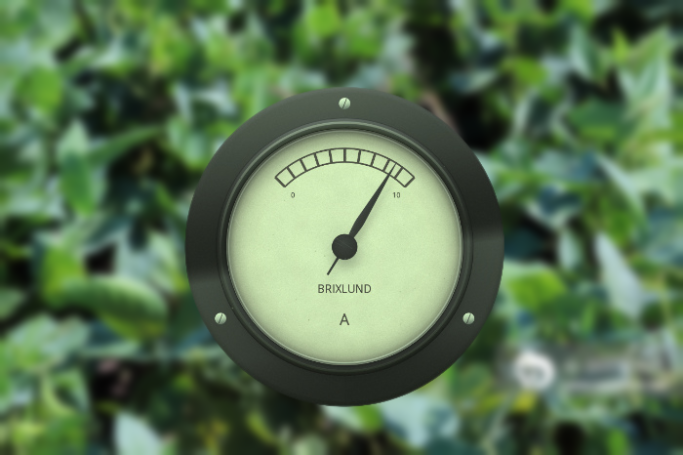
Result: 8.5
